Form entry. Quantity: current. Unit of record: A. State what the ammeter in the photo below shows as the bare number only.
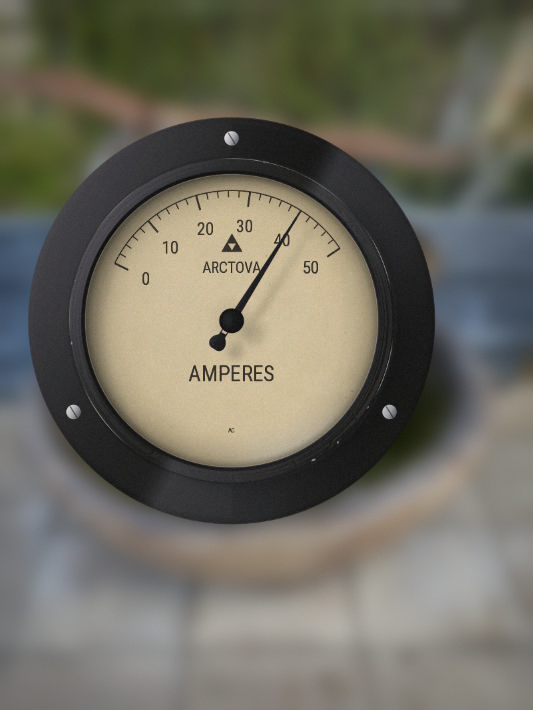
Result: 40
